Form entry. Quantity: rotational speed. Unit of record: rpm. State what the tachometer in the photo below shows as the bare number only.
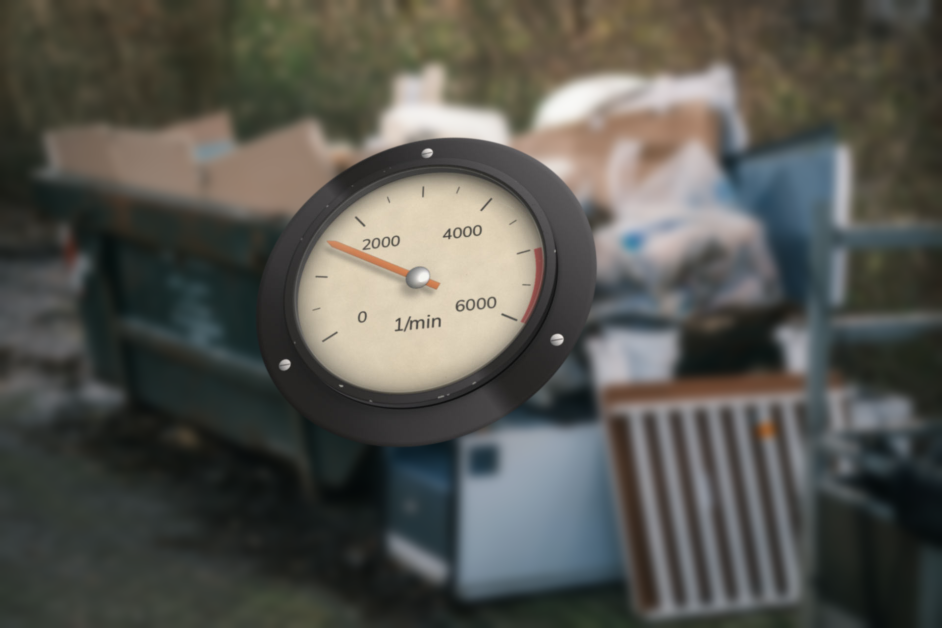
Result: 1500
